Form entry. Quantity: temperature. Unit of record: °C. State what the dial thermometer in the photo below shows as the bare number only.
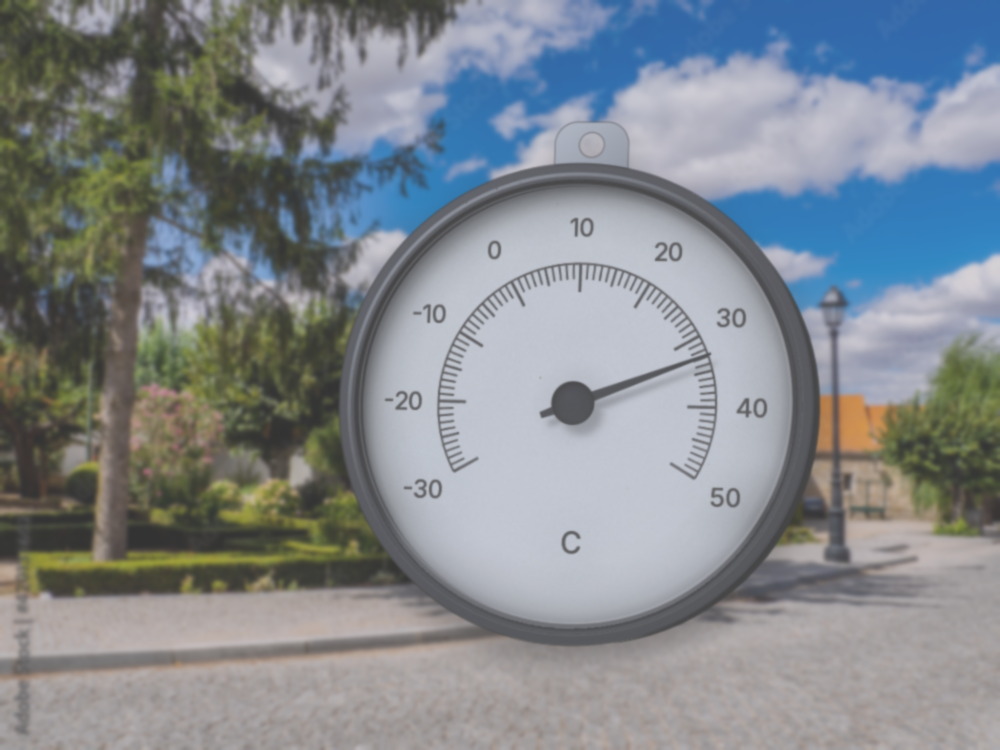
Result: 33
